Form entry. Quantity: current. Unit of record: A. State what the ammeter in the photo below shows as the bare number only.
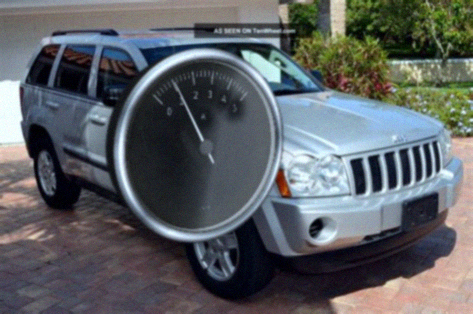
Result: 1
